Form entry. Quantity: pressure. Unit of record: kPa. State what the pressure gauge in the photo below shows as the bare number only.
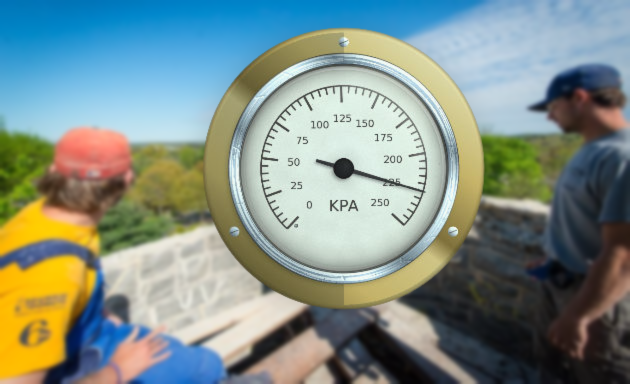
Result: 225
